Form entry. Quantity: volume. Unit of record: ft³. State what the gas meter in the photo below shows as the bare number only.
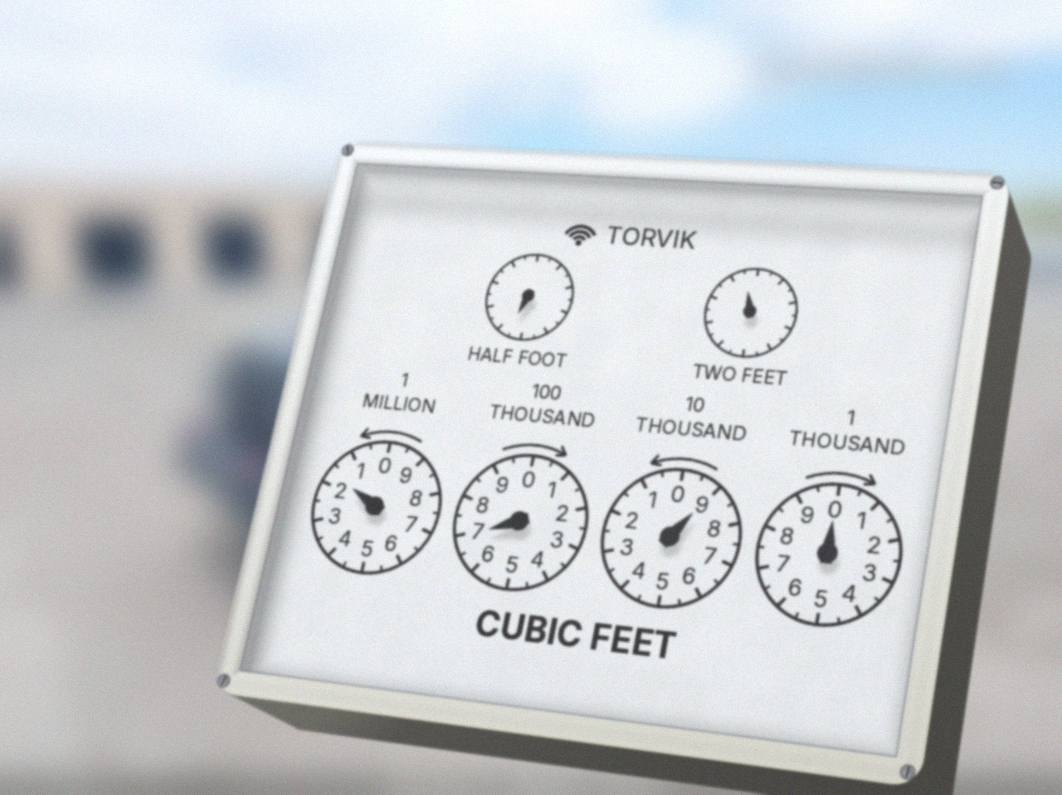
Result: 169000
